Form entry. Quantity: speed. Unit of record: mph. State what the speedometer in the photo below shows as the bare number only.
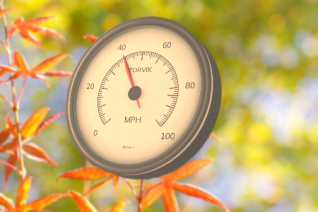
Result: 40
